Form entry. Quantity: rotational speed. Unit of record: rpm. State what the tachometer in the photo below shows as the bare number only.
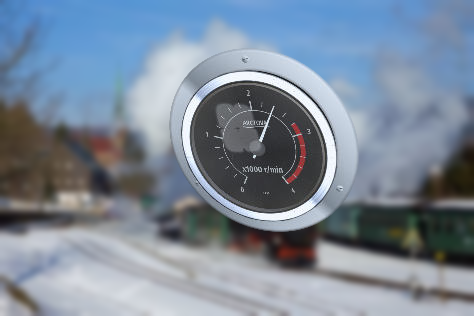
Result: 2400
